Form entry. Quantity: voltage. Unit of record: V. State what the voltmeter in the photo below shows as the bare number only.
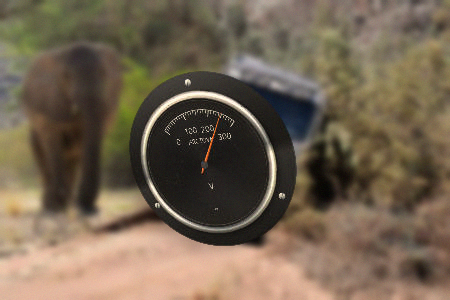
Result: 250
